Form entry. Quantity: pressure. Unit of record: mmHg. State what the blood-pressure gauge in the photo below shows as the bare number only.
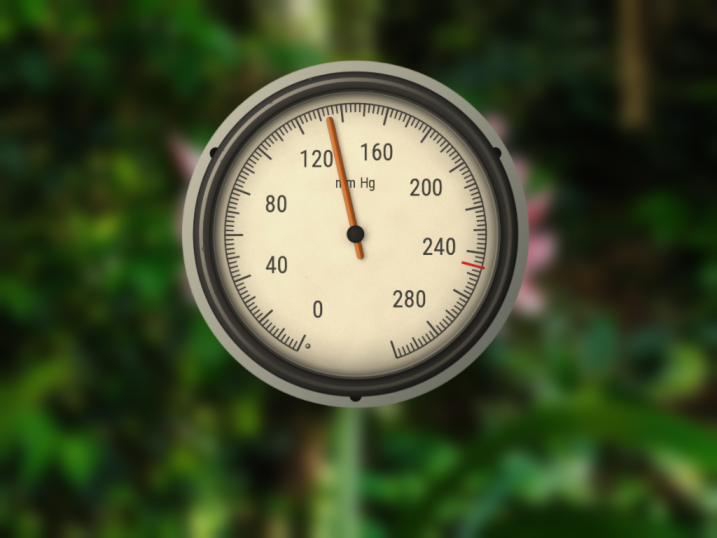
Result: 134
